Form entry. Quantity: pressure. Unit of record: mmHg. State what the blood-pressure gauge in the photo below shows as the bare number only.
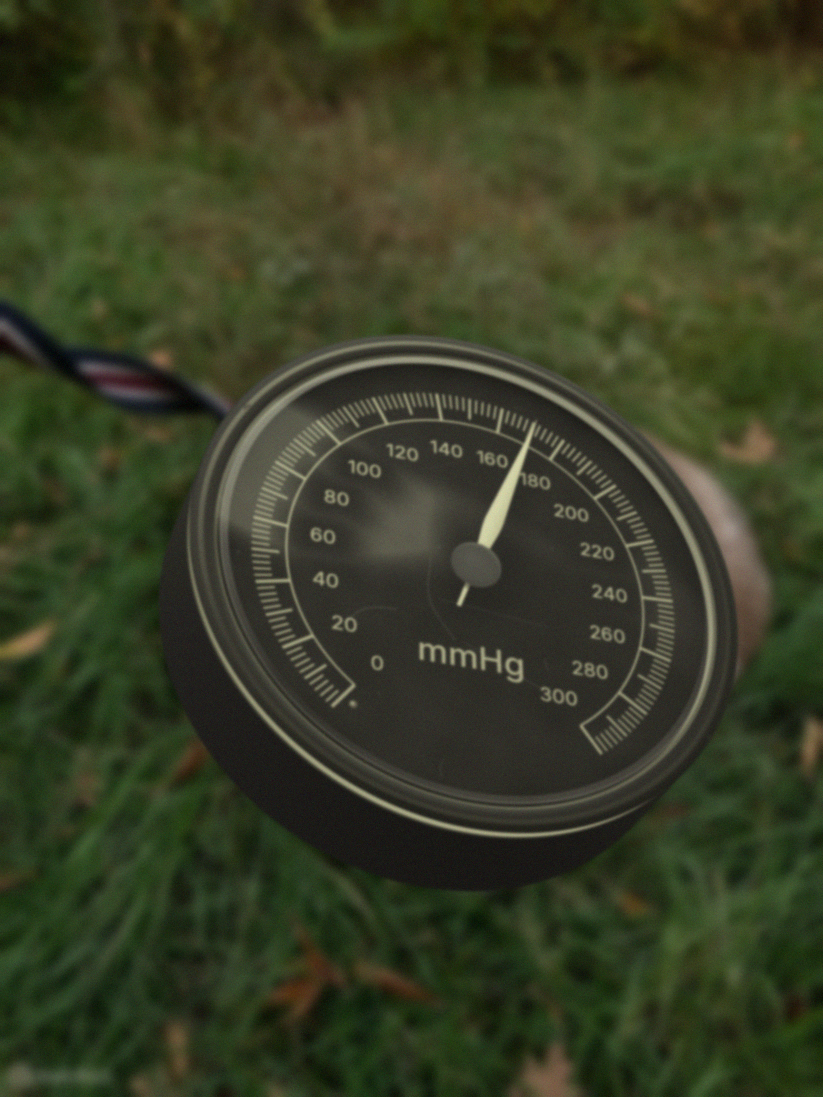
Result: 170
